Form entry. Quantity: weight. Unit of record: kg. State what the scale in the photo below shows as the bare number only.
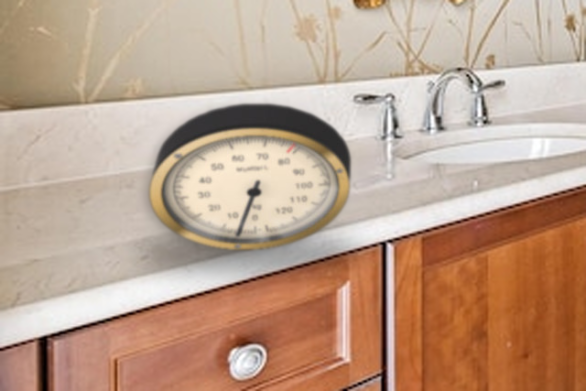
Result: 5
